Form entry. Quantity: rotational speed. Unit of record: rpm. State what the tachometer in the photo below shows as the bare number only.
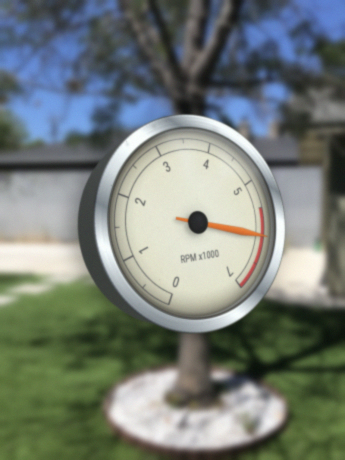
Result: 6000
